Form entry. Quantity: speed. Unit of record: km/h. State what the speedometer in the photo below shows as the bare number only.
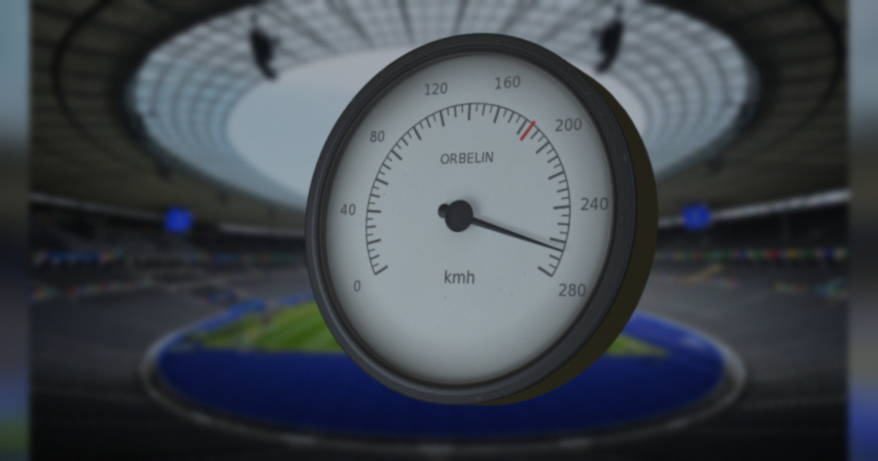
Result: 265
